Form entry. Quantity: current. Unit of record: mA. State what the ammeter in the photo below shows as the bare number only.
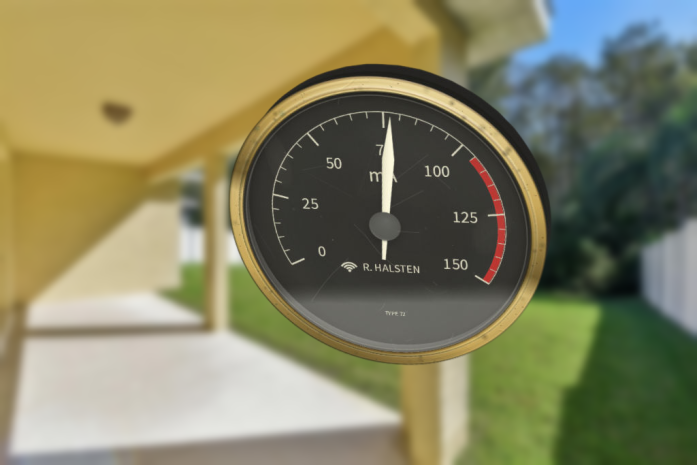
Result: 77.5
